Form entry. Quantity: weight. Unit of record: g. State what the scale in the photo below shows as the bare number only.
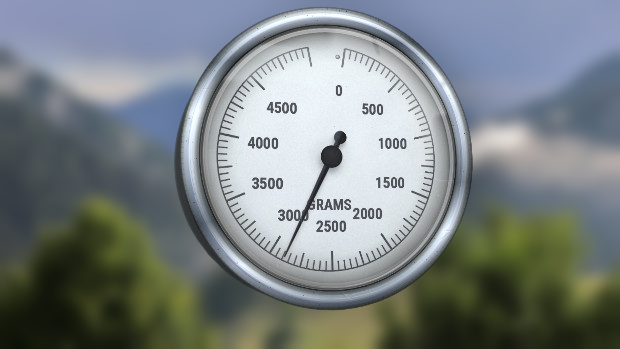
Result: 2900
